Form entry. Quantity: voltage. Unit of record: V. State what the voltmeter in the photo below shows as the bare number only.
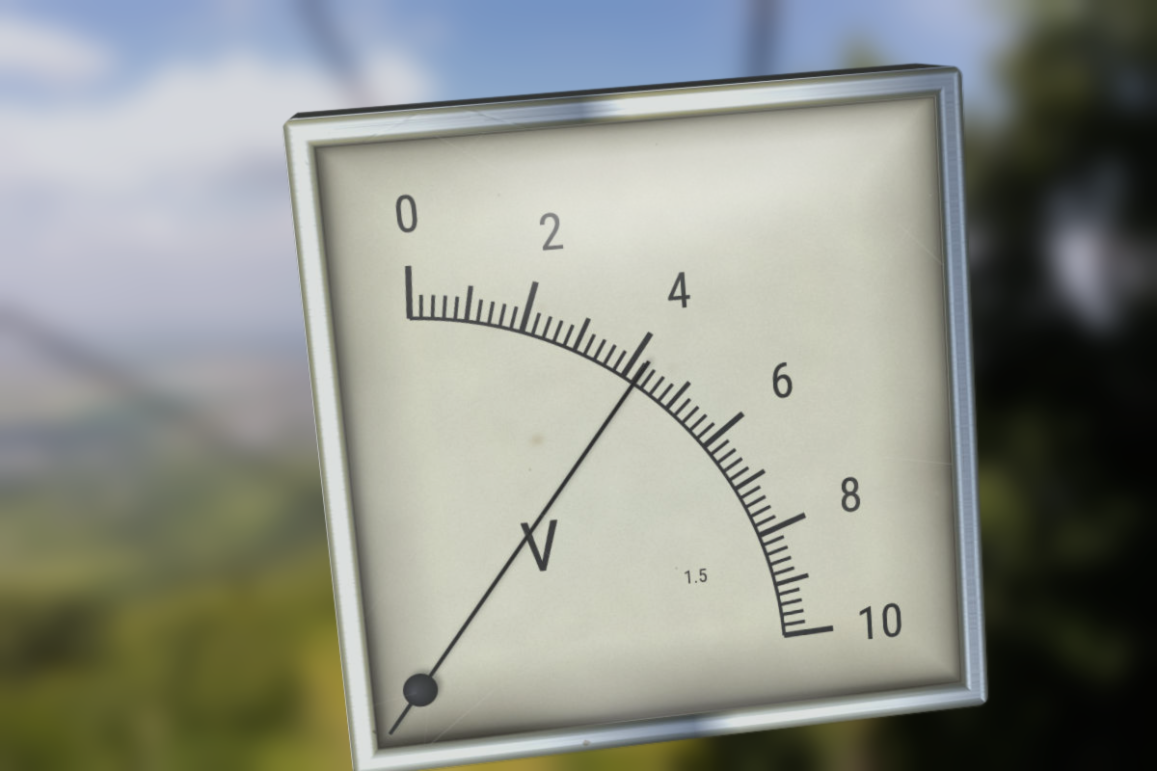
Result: 4.2
